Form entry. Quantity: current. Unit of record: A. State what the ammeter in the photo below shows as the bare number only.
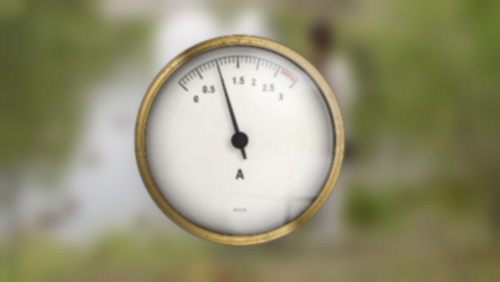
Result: 1
